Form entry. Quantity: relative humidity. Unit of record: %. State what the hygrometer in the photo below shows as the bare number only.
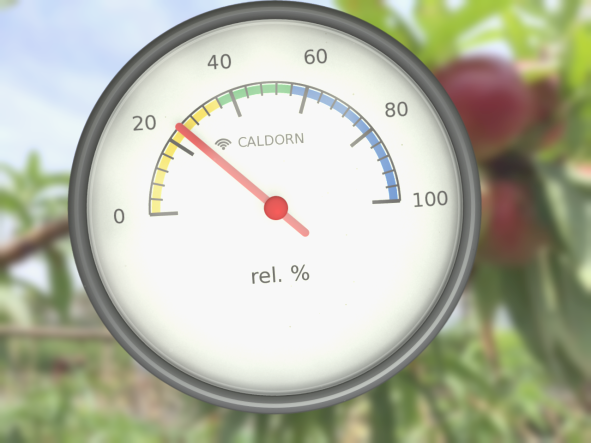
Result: 24
